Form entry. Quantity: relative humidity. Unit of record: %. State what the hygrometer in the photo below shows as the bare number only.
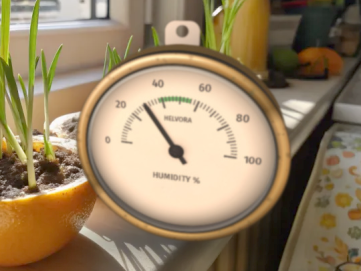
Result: 30
